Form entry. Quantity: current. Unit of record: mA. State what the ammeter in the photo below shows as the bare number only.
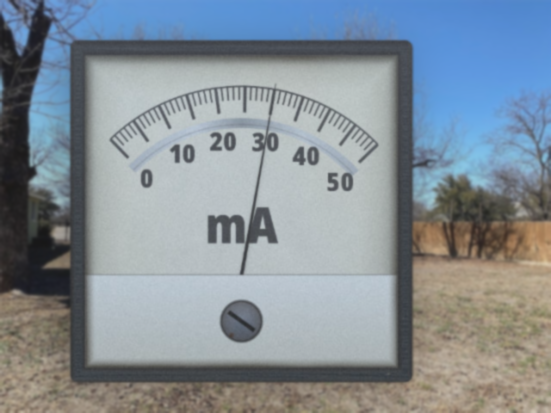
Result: 30
